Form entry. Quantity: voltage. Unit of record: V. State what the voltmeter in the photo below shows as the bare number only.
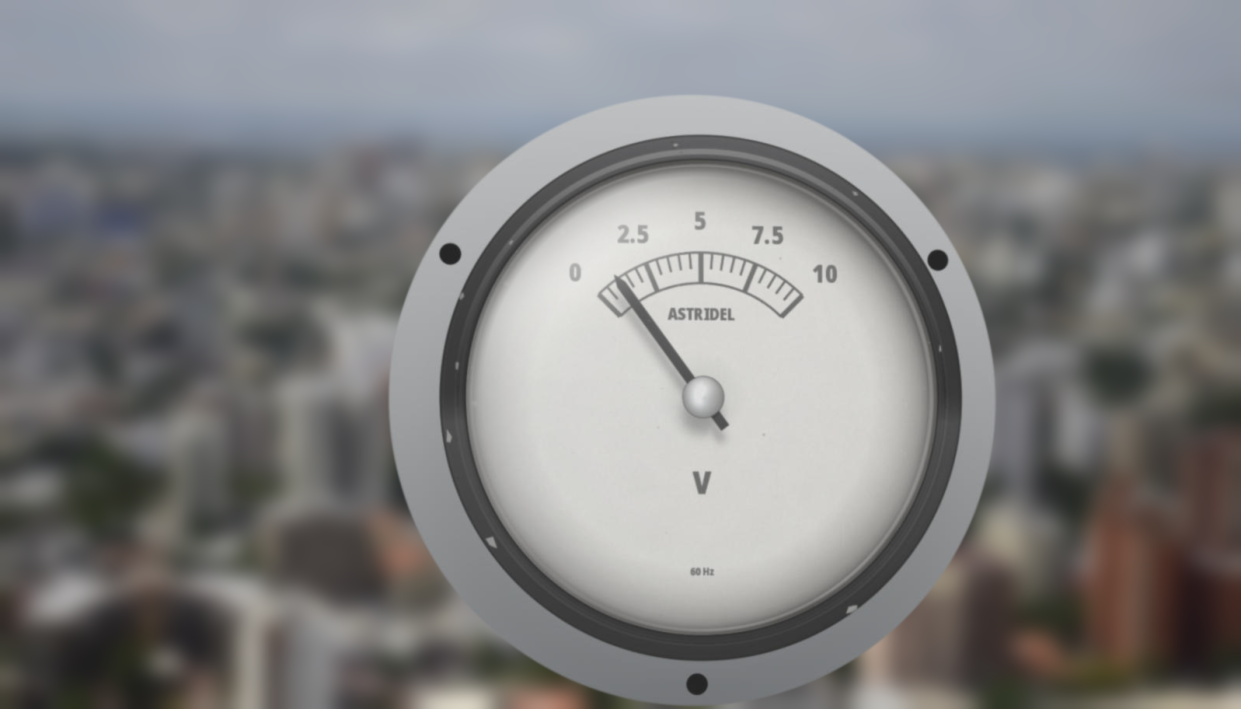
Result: 1
